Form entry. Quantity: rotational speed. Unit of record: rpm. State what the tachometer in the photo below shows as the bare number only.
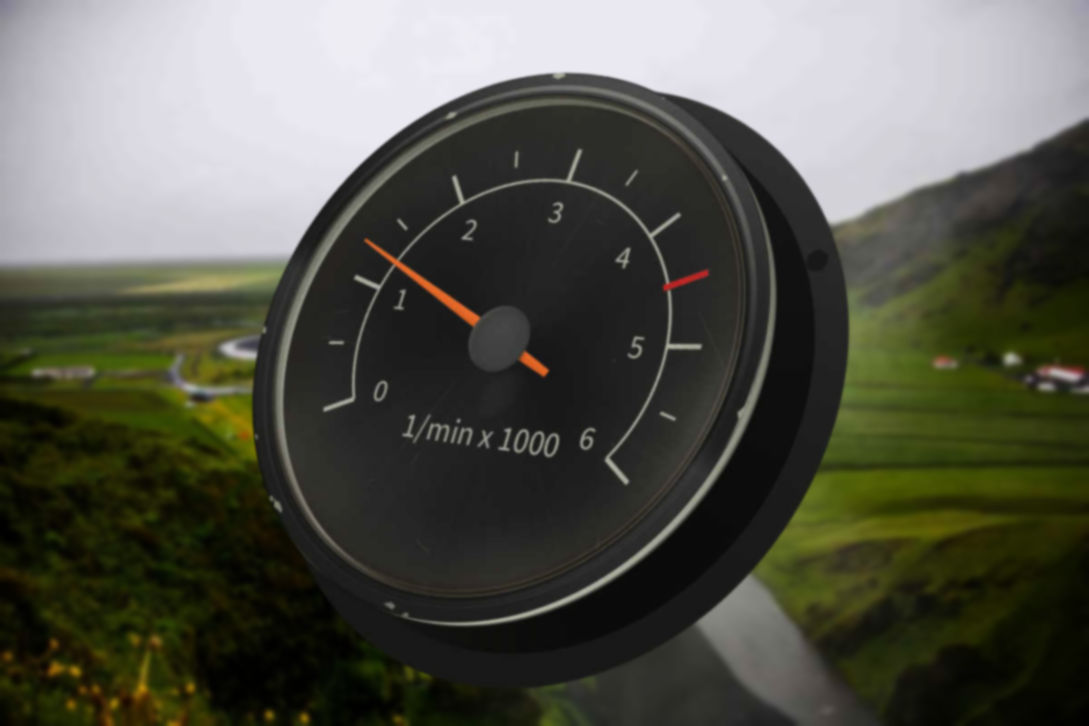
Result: 1250
